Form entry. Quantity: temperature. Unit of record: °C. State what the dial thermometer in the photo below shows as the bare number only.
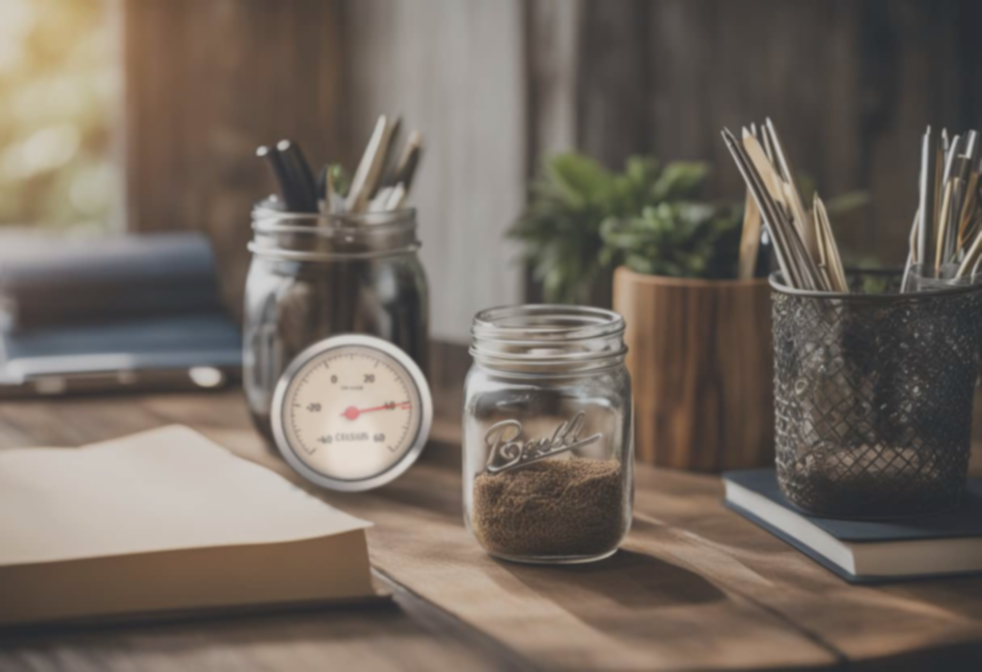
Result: 40
